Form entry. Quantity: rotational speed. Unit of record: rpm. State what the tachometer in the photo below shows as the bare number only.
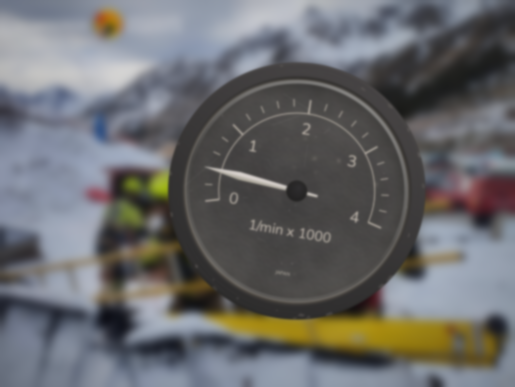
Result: 400
